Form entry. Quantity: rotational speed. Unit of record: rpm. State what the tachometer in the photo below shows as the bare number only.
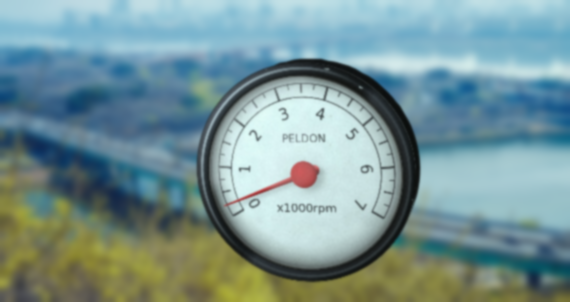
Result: 250
